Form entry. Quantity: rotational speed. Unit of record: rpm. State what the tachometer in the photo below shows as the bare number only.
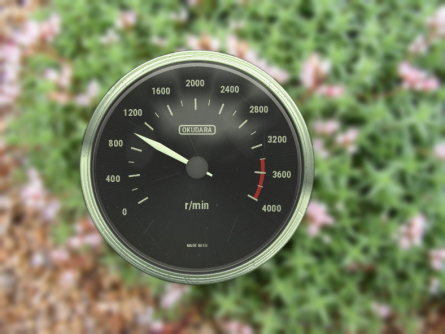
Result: 1000
